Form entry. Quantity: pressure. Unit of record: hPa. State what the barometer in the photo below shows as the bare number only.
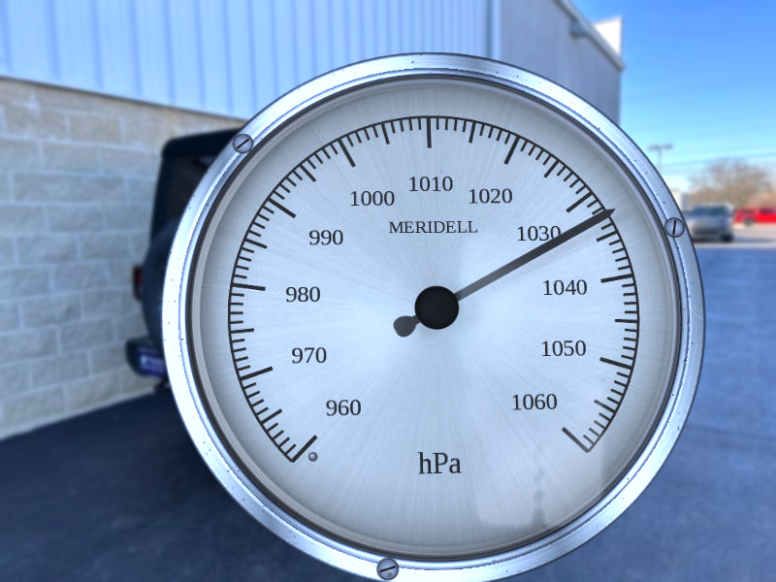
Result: 1033
